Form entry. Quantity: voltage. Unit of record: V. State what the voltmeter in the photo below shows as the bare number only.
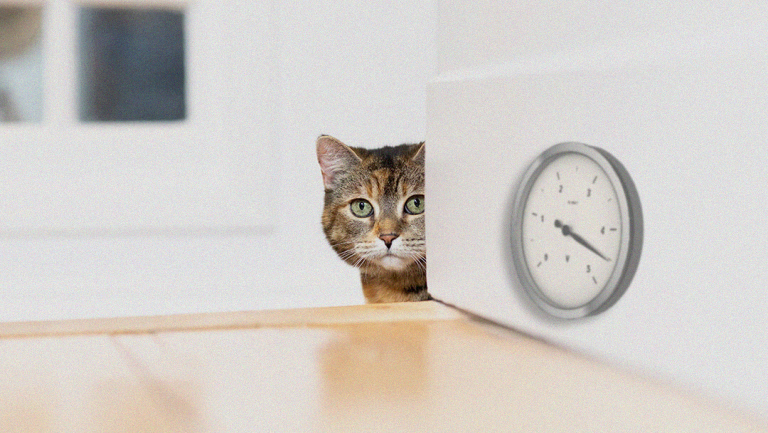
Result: 4.5
